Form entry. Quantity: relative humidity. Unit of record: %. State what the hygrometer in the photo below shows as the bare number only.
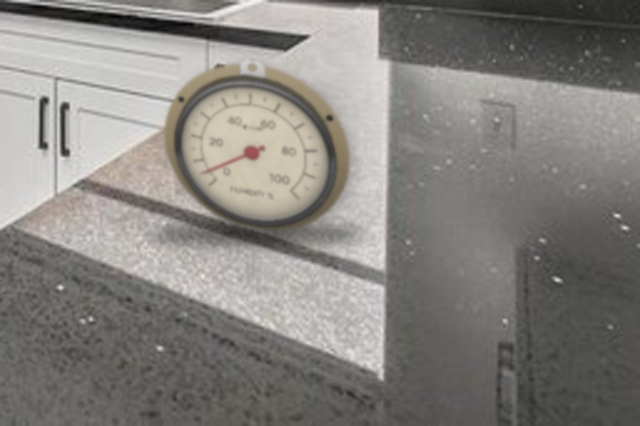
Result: 5
